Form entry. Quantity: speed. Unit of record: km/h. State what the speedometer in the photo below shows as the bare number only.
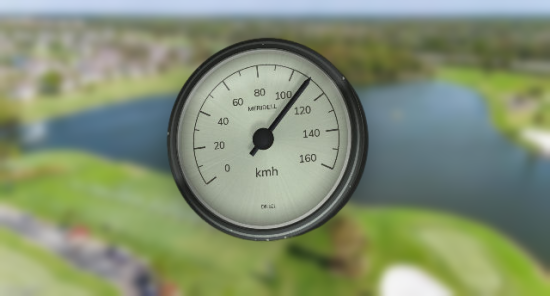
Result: 110
